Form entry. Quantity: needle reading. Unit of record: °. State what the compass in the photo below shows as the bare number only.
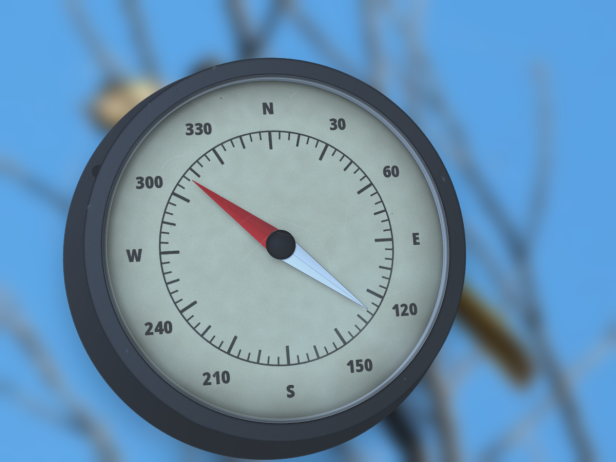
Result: 310
